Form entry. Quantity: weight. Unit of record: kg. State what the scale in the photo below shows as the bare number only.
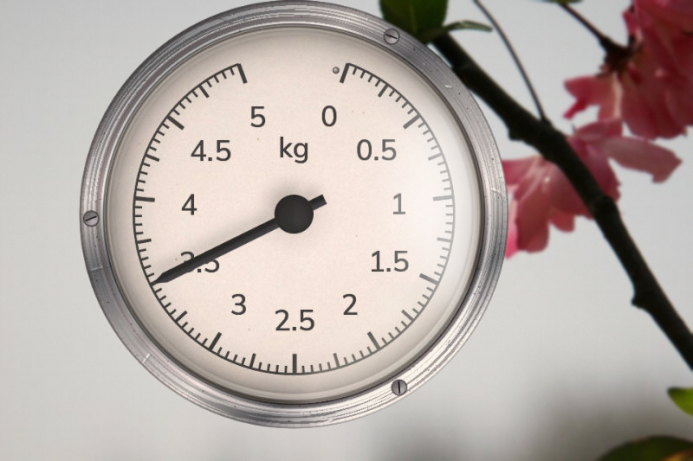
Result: 3.5
